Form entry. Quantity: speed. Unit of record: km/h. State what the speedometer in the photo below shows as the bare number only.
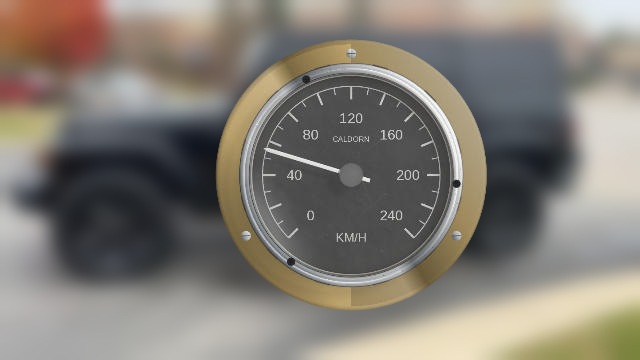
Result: 55
